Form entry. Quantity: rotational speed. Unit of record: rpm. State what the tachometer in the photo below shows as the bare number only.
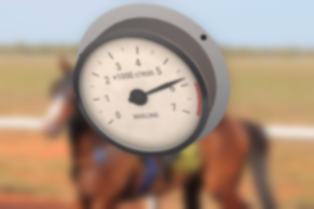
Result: 5750
